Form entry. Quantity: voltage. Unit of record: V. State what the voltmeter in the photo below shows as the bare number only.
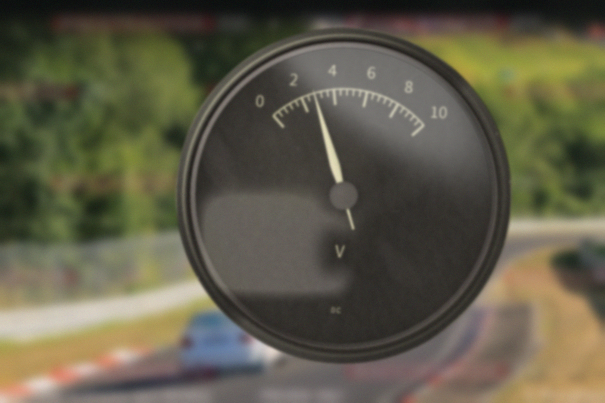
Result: 2.8
